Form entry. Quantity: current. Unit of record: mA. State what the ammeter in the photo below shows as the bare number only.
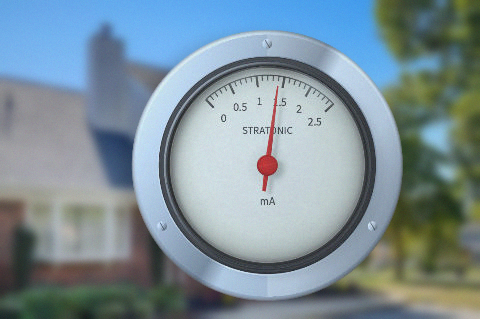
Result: 1.4
